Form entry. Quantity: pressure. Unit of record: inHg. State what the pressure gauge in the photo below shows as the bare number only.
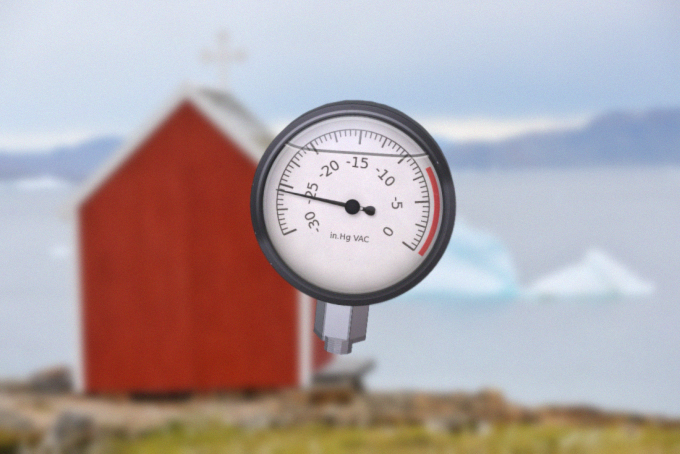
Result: -25.5
